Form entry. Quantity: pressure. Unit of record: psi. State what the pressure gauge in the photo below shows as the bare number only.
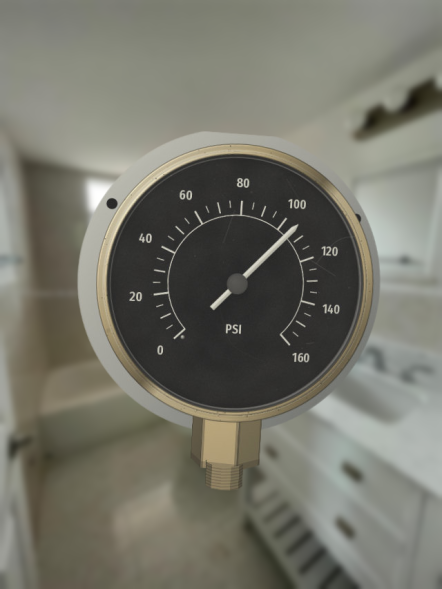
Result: 105
